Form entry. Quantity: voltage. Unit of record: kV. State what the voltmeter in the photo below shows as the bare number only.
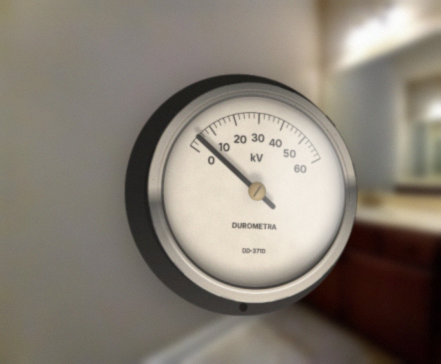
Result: 4
